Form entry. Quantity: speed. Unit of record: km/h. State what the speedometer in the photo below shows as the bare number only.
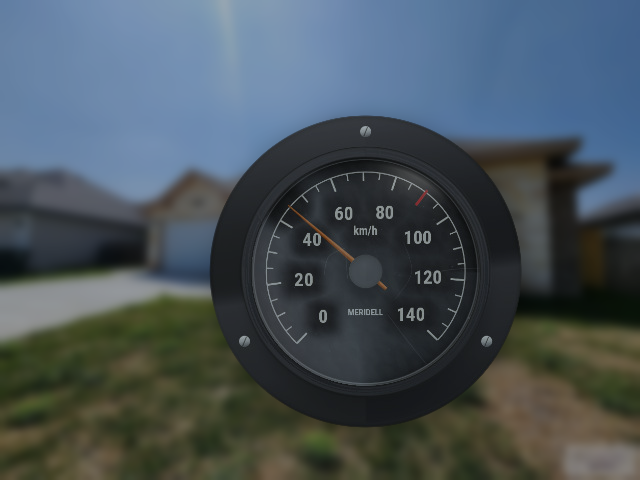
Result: 45
